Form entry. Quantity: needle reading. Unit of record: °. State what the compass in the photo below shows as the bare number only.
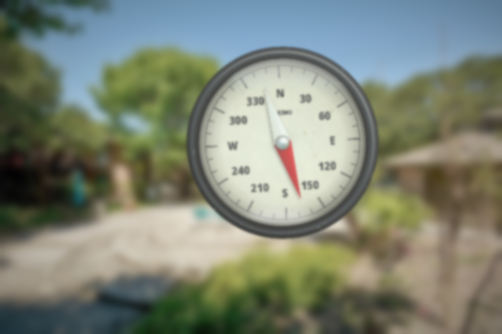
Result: 165
